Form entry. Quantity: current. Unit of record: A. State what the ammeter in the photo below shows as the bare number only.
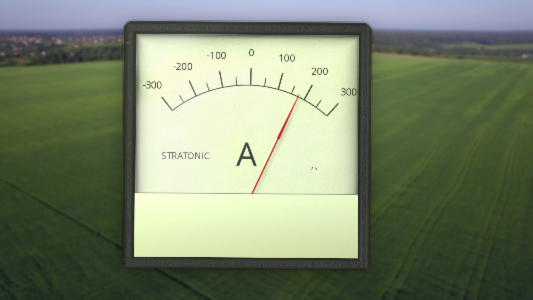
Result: 175
